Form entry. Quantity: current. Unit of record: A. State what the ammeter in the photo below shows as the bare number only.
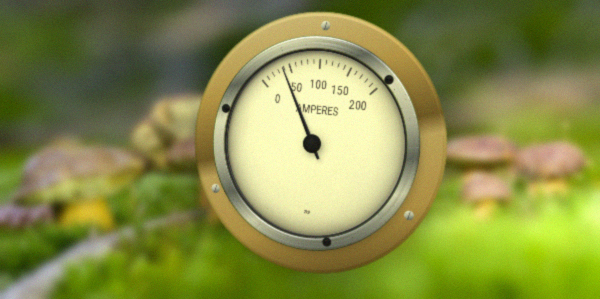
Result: 40
